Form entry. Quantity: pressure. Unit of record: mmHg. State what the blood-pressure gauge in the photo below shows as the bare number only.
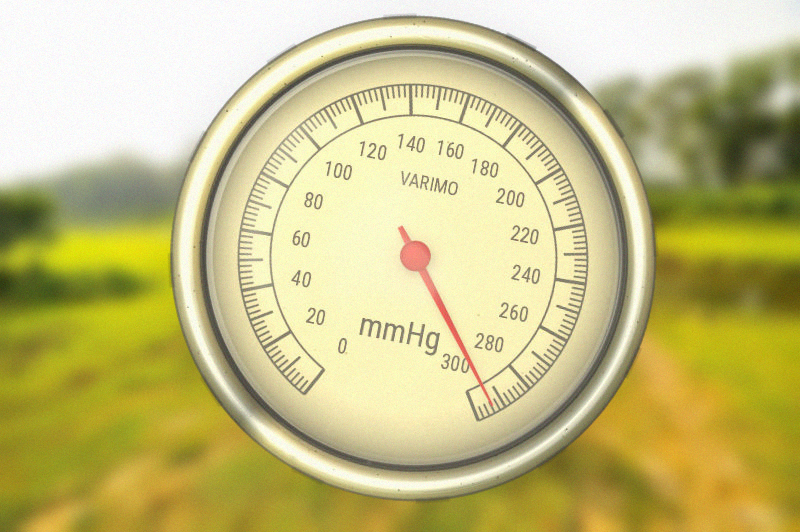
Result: 294
